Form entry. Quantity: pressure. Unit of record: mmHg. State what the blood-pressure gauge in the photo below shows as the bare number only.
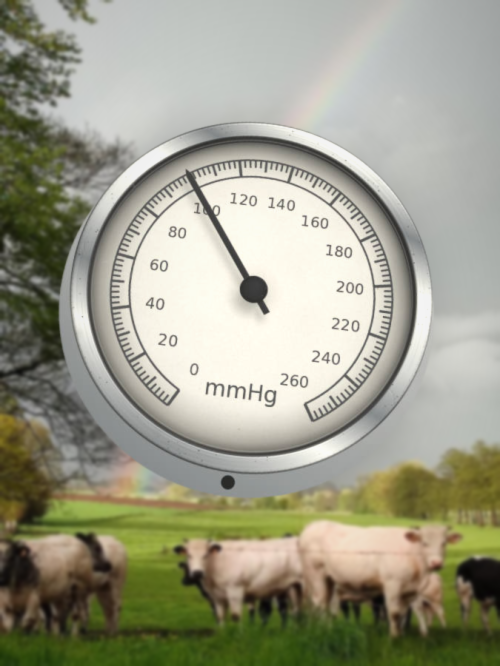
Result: 100
